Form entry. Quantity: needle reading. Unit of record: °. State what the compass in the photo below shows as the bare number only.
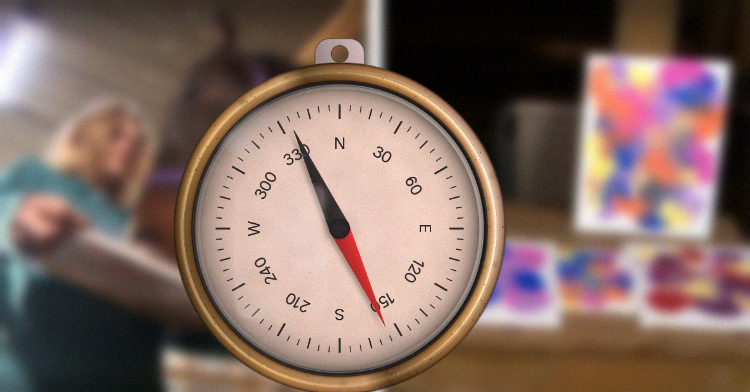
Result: 155
